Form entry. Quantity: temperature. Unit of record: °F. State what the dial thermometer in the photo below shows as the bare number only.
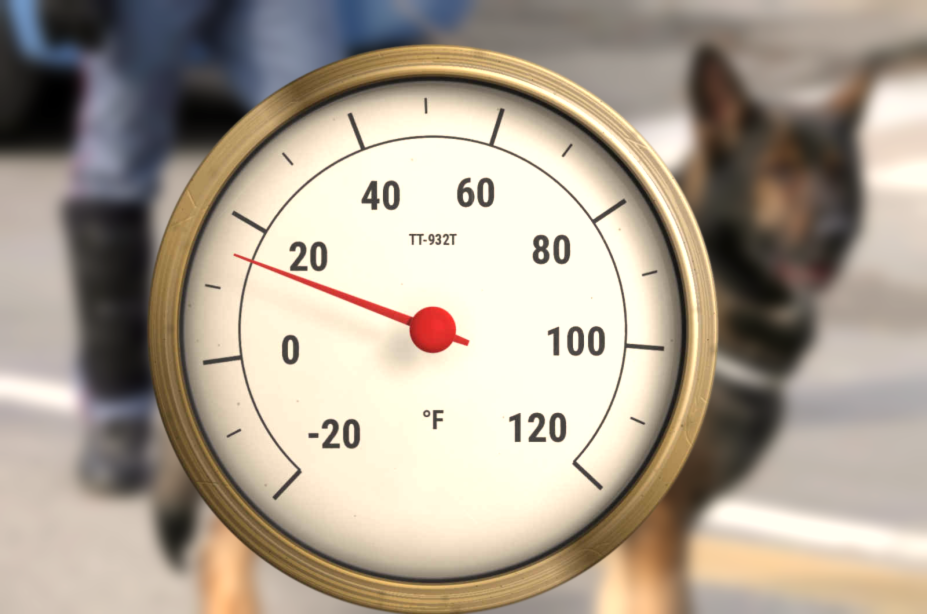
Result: 15
